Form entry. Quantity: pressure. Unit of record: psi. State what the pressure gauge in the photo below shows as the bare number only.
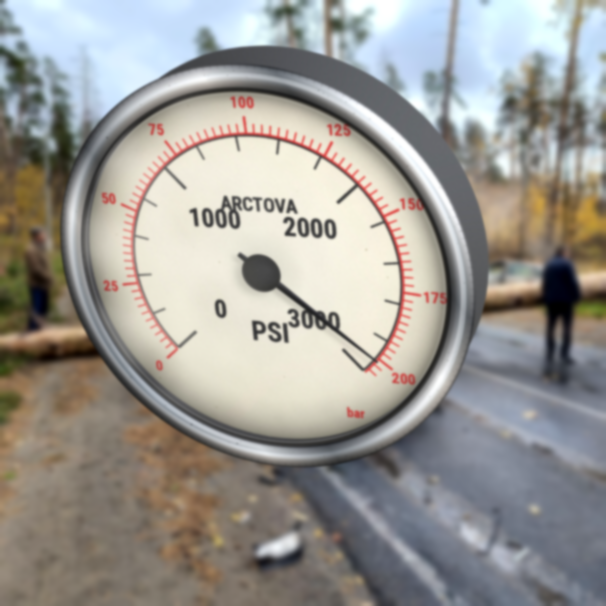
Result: 2900
